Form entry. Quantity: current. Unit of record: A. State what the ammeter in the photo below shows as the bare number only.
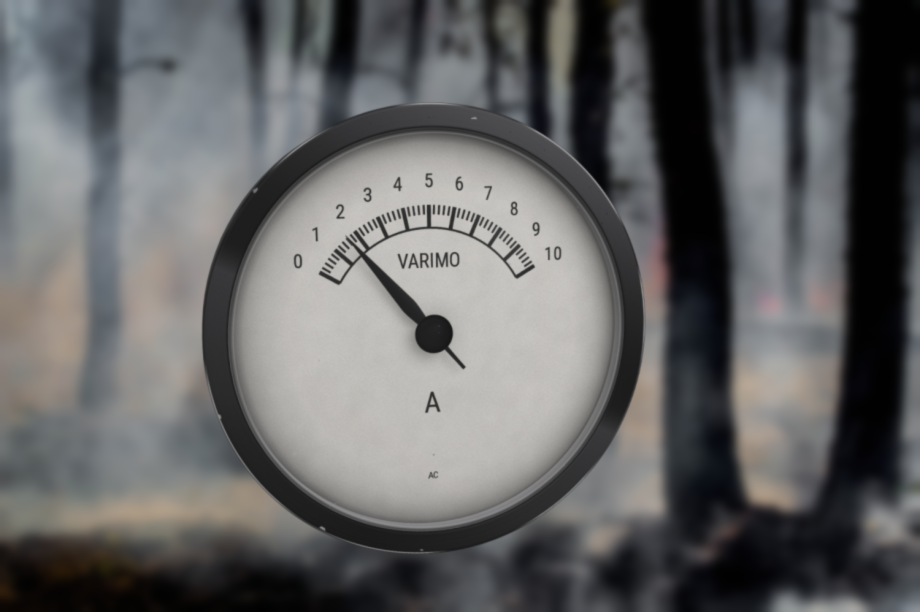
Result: 1.6
